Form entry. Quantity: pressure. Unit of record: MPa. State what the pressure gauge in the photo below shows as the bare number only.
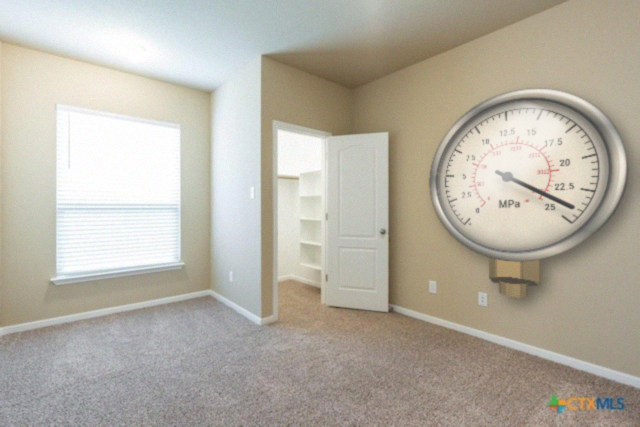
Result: 24
